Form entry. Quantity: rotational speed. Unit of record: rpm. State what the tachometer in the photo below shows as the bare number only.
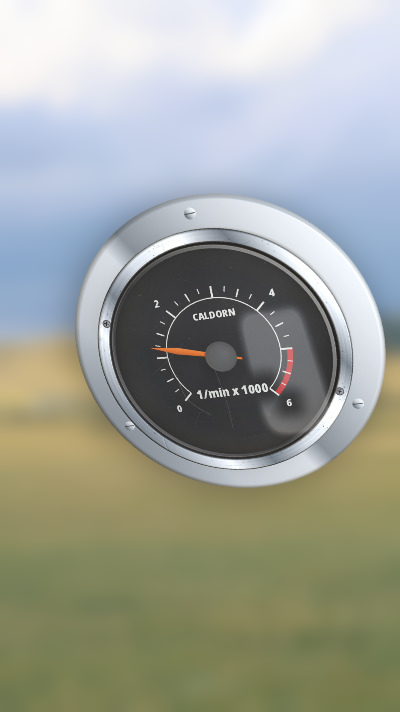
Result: 1250
